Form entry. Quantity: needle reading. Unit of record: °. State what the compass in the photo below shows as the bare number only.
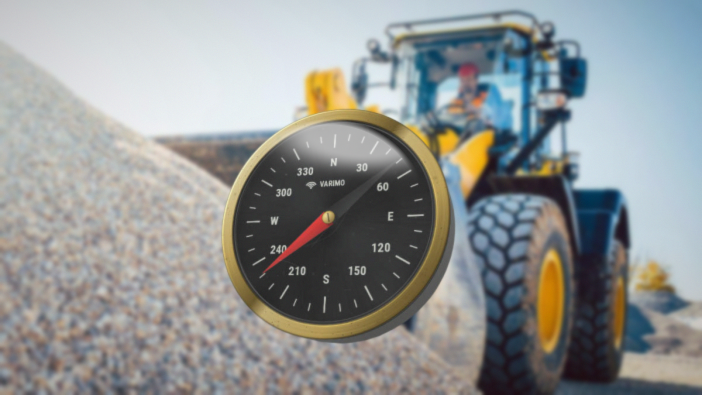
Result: 230
